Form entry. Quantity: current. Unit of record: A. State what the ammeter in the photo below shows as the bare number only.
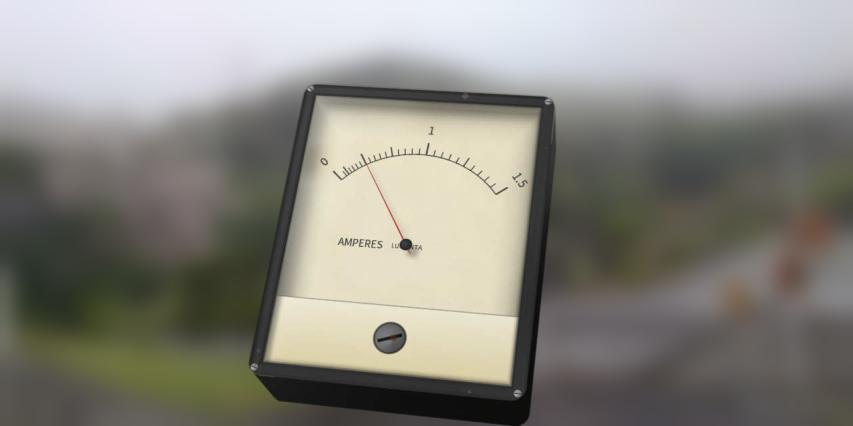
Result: 0.5
